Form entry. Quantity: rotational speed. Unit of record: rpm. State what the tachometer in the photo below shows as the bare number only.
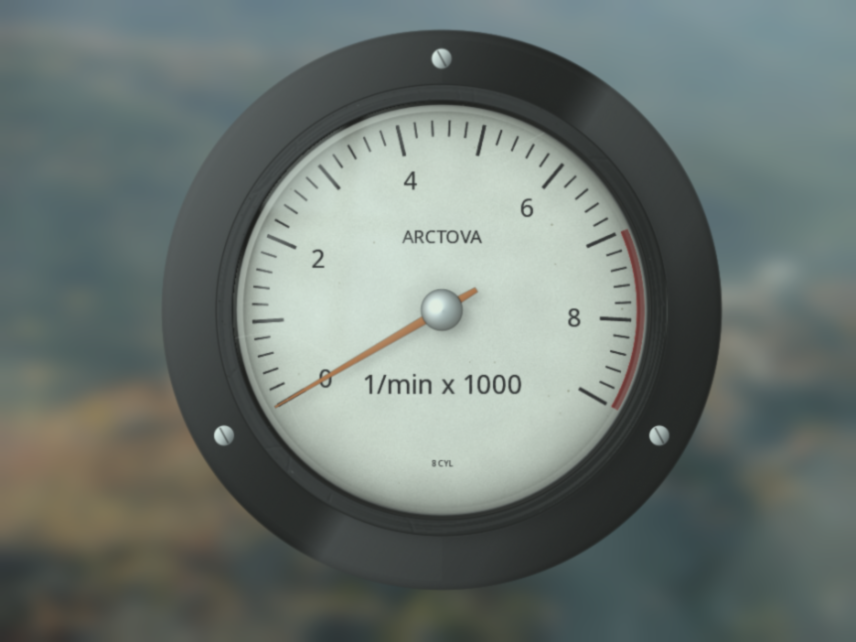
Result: 0
